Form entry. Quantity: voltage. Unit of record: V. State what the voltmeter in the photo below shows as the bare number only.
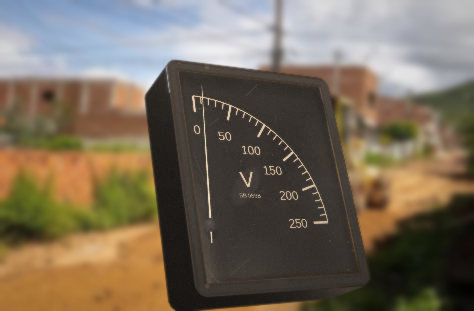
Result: 10
